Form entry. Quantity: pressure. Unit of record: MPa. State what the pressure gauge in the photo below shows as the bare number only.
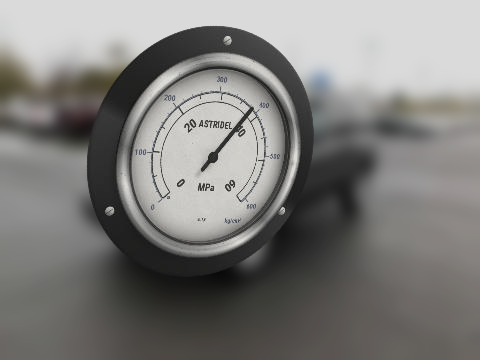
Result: 37.5
